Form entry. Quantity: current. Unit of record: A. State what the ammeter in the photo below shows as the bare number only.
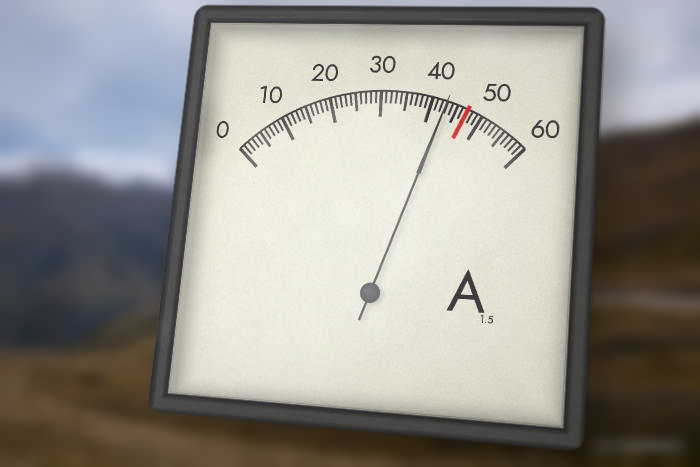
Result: 43
